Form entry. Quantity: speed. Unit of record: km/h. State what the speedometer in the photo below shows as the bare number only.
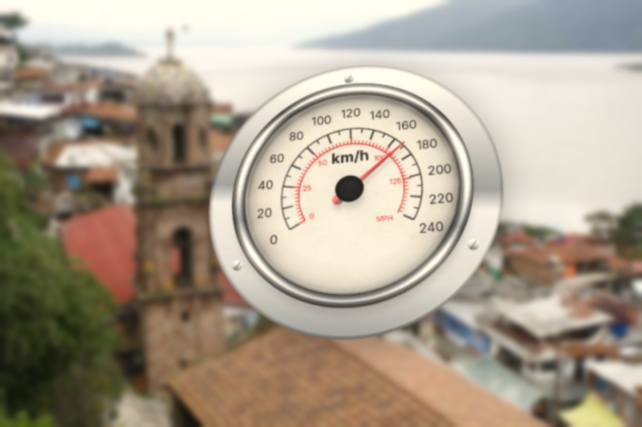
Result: 170
